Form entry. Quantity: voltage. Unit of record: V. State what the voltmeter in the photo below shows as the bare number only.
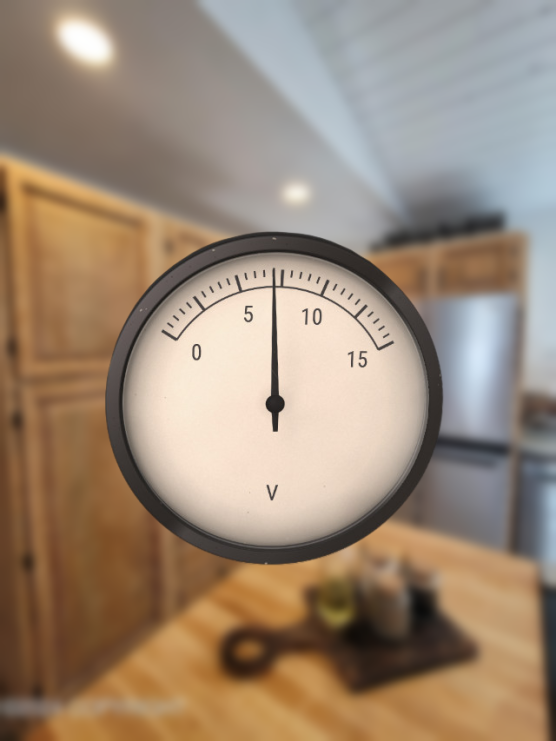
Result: 7
